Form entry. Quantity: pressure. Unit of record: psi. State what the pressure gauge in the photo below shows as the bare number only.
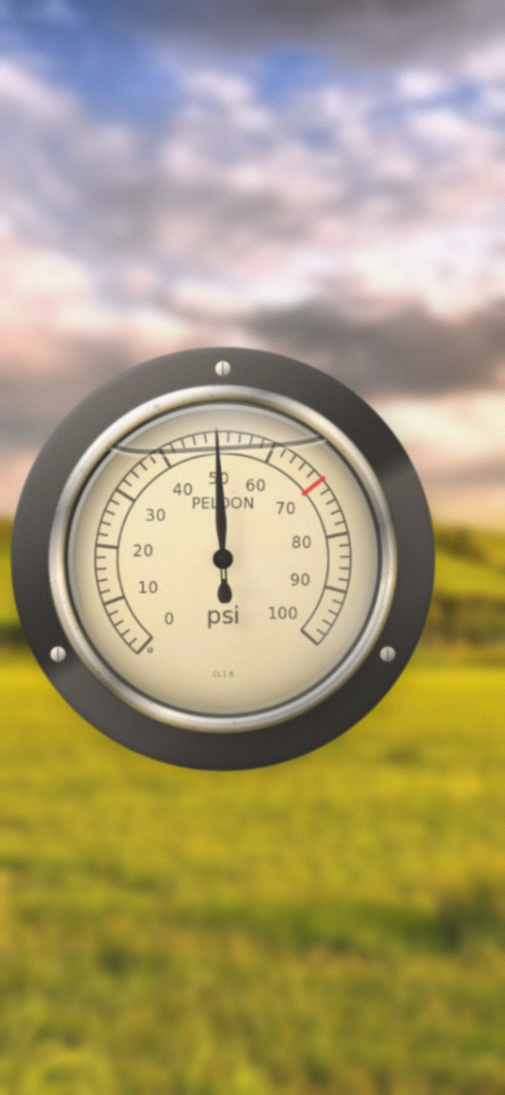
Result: 50
